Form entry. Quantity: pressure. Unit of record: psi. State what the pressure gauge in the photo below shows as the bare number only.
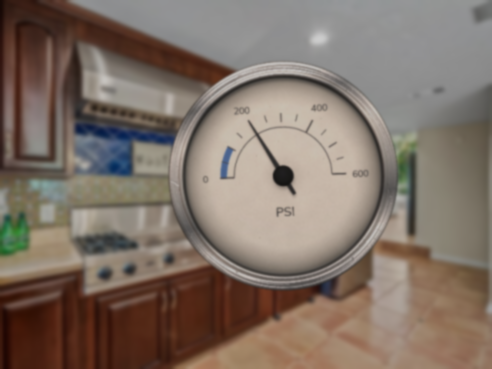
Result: 200
